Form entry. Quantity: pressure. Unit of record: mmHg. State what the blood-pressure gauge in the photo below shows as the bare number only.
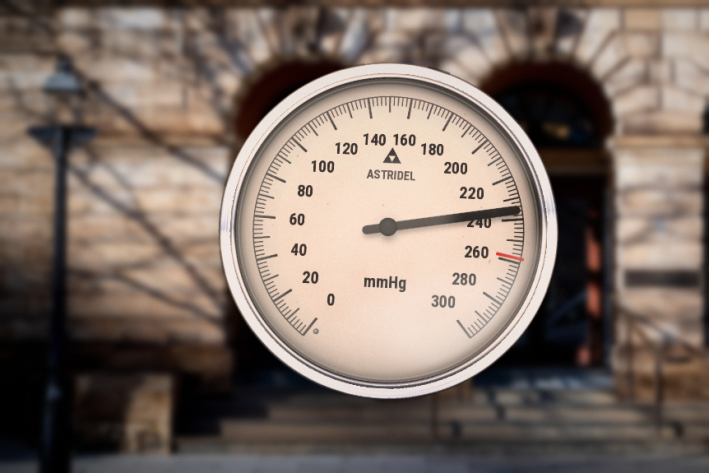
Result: 236
